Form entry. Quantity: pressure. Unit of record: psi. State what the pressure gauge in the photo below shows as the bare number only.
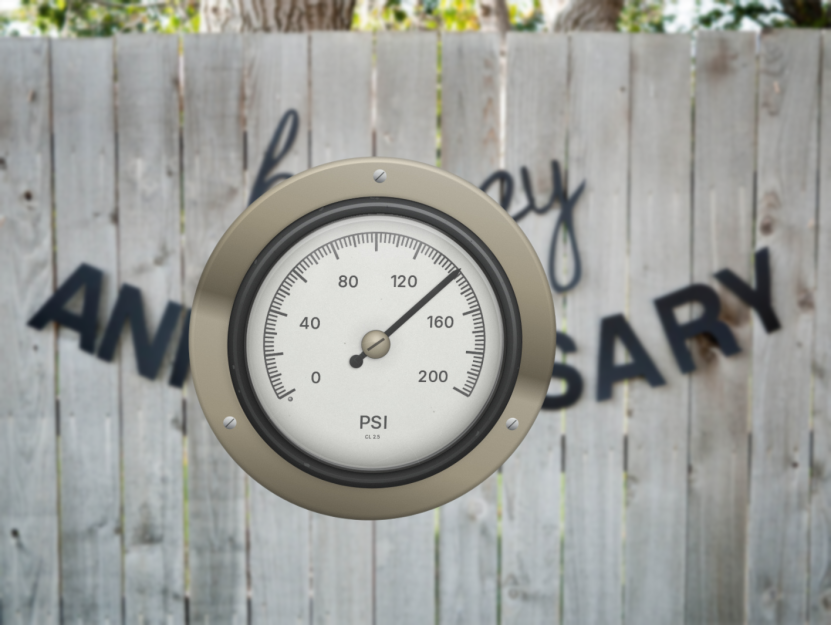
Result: 140
